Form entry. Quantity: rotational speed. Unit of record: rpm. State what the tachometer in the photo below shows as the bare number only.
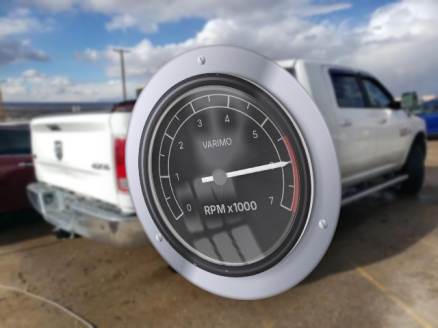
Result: 6000
